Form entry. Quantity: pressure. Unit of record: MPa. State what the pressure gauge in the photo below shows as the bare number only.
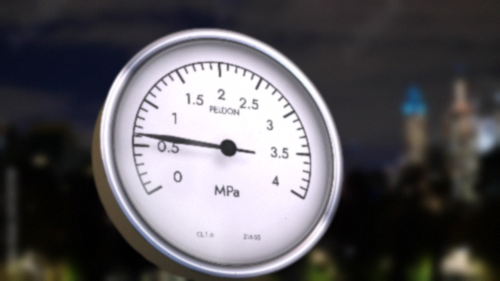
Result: 0.6
